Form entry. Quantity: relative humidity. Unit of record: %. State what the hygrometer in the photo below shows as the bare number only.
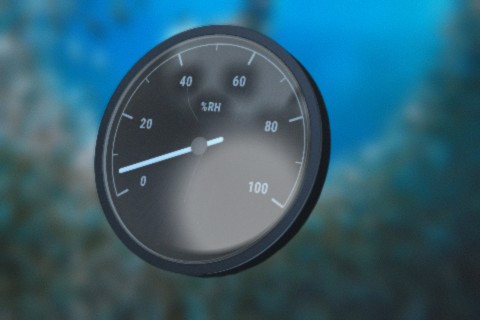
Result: 5
